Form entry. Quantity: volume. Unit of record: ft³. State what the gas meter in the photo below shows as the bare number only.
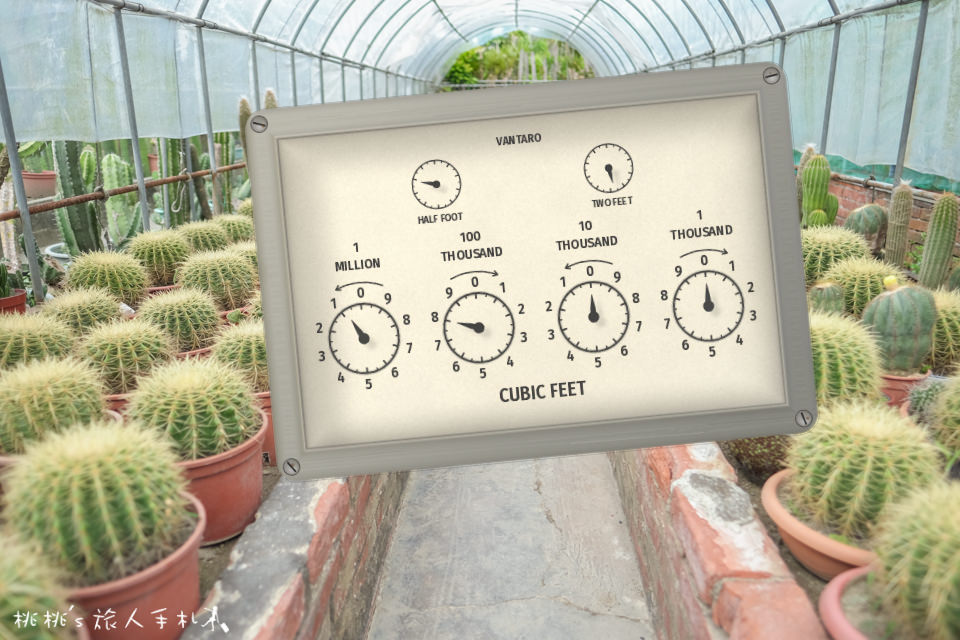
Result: 80000
